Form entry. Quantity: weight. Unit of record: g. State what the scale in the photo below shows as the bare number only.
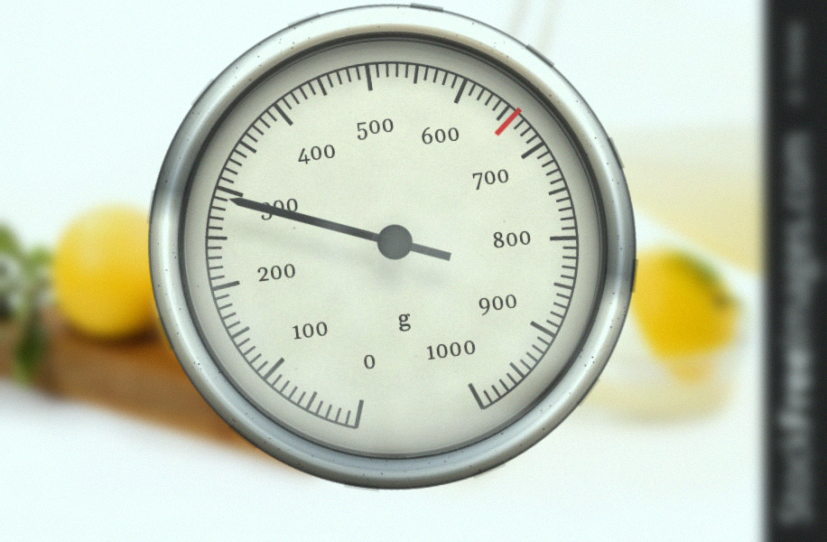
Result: 290
